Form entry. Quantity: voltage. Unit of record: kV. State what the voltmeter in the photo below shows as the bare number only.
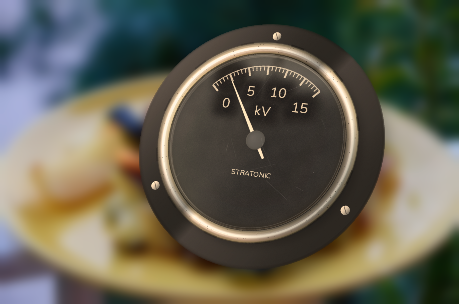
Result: 2.5
